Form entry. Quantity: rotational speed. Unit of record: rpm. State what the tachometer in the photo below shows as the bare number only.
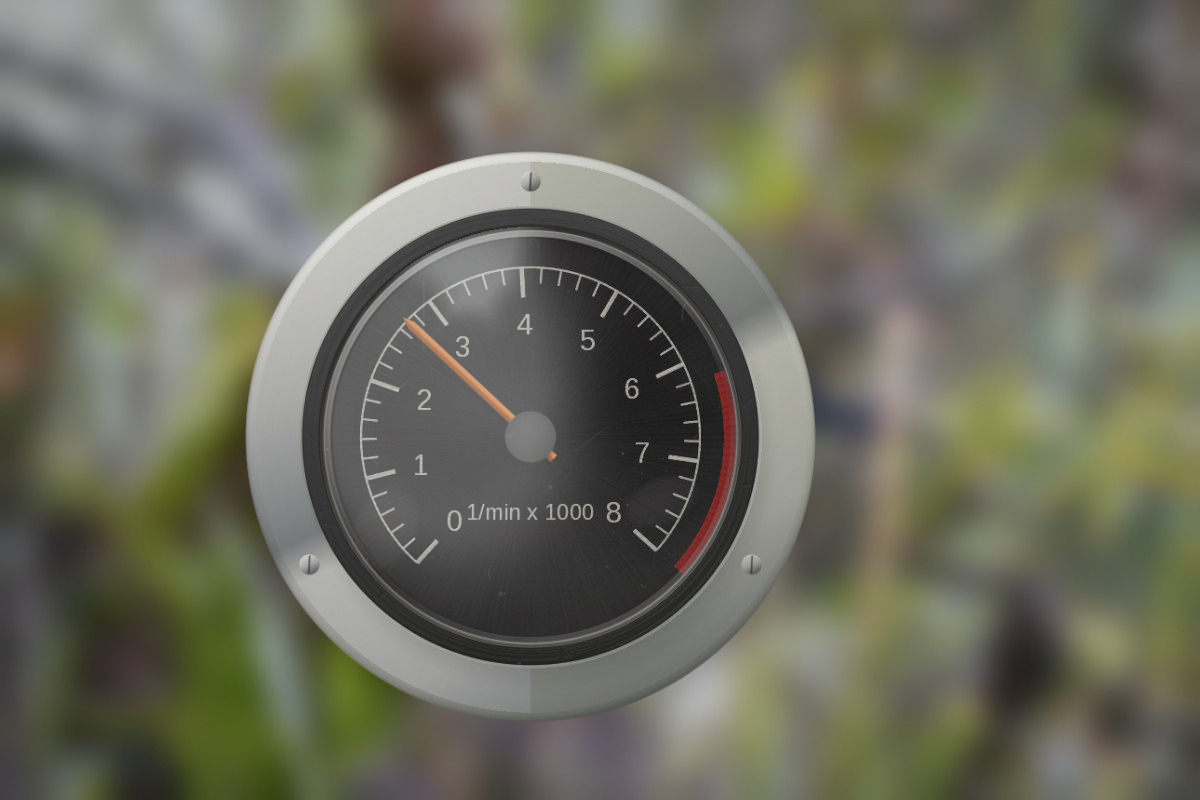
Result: 2700
